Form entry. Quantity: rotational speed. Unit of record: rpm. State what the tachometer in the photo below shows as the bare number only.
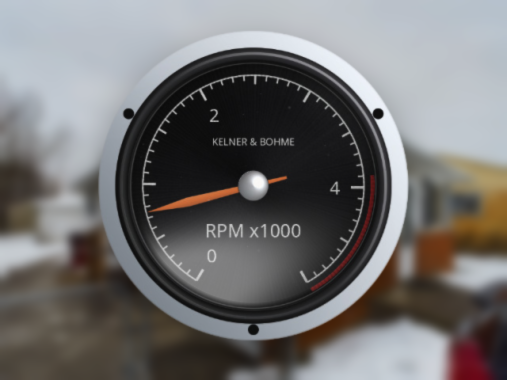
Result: 750
